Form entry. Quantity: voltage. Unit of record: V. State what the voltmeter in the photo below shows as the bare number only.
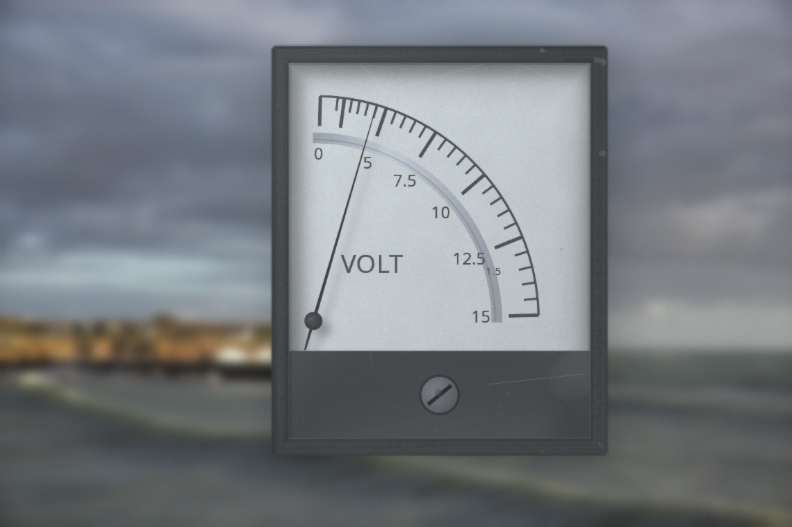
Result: 4.5
